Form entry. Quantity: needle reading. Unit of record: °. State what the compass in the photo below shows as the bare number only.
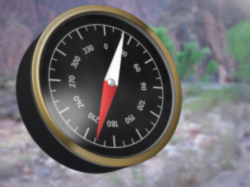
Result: 200
